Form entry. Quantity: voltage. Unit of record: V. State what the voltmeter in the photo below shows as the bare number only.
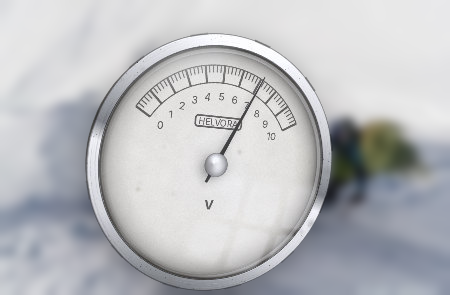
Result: 7
